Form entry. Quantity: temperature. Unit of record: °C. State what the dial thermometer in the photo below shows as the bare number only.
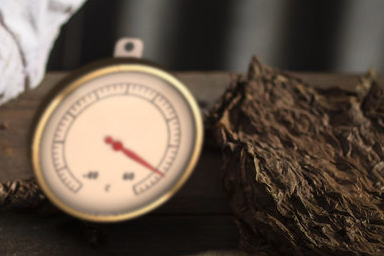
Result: 50
